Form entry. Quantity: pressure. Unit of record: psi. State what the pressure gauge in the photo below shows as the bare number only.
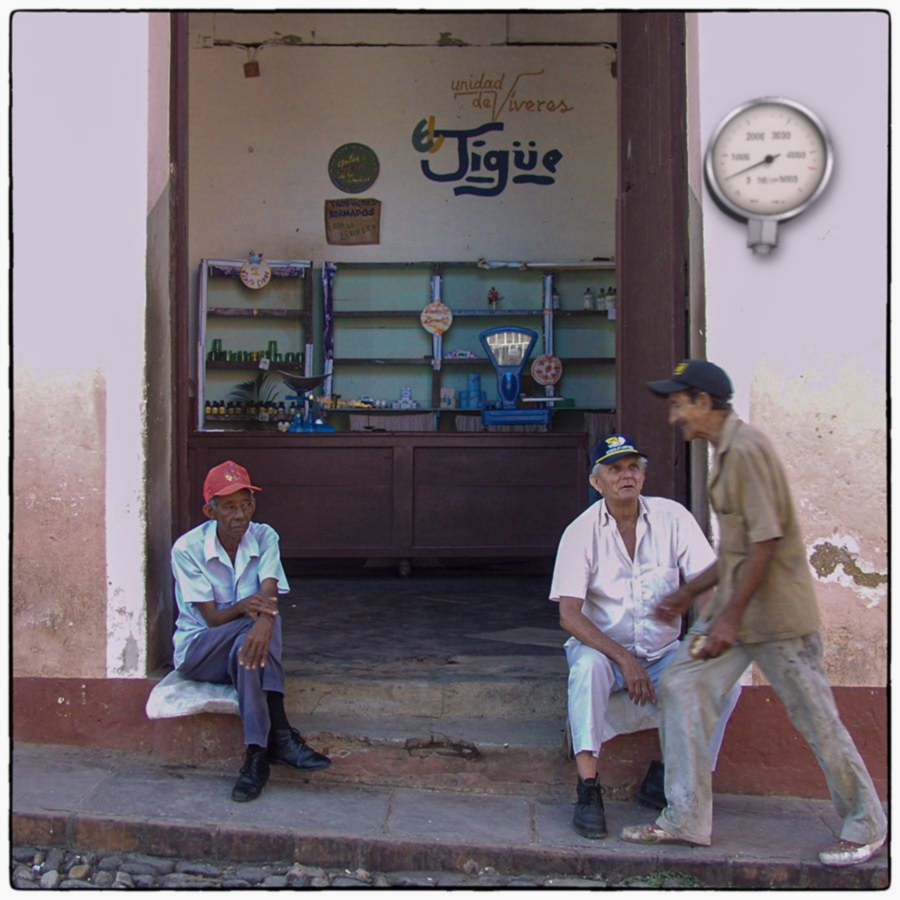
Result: 400
